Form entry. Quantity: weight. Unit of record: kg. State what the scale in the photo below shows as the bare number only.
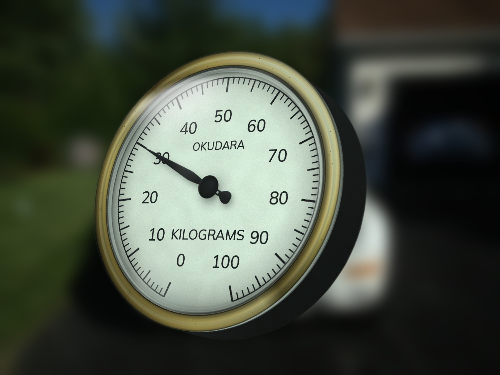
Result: 30
